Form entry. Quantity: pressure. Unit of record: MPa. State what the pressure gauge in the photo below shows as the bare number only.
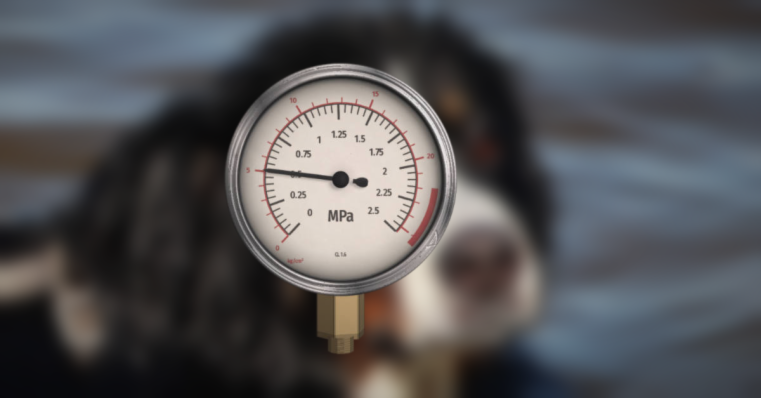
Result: 0.5
